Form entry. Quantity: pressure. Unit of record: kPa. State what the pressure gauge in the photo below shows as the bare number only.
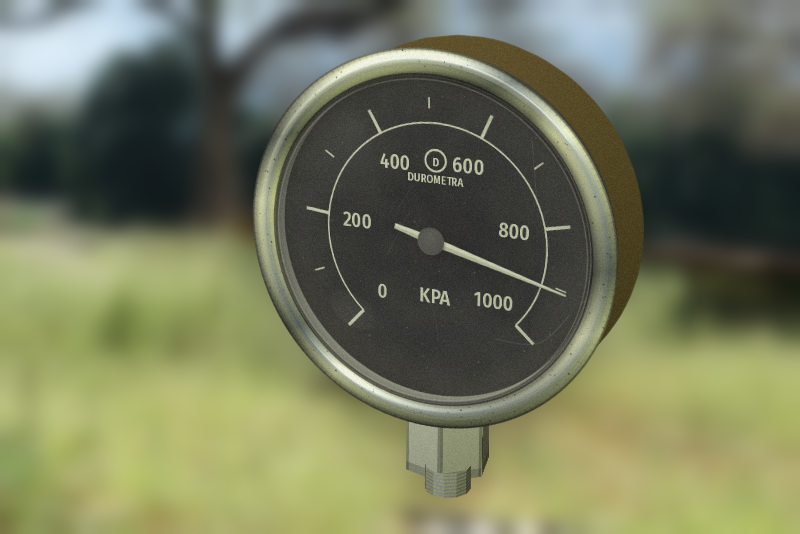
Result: 900
